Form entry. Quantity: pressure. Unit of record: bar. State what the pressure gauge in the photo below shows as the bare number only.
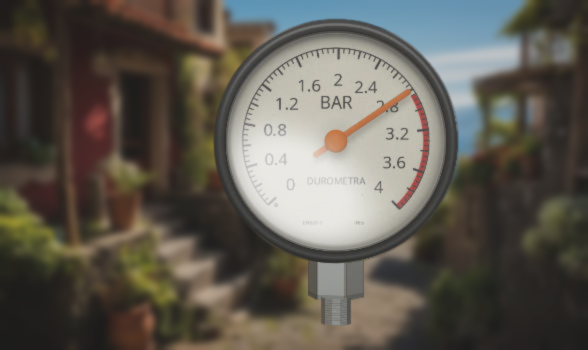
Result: 2.8
